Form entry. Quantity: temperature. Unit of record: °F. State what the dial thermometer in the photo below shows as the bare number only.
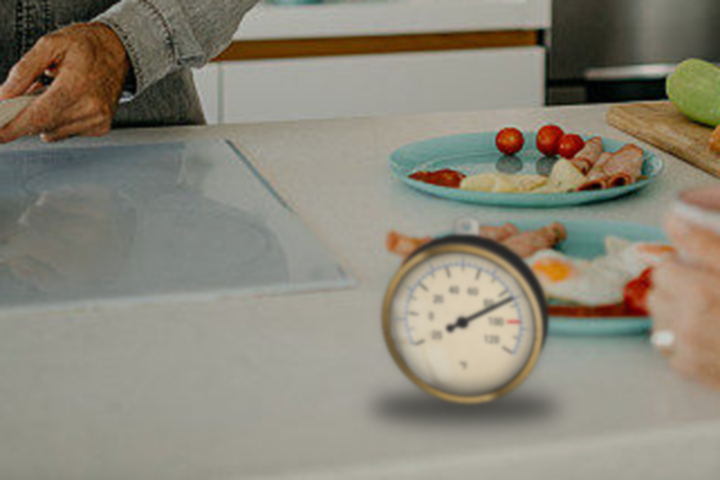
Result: 85
